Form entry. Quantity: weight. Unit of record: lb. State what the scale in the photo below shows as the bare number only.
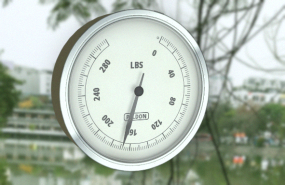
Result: 170
